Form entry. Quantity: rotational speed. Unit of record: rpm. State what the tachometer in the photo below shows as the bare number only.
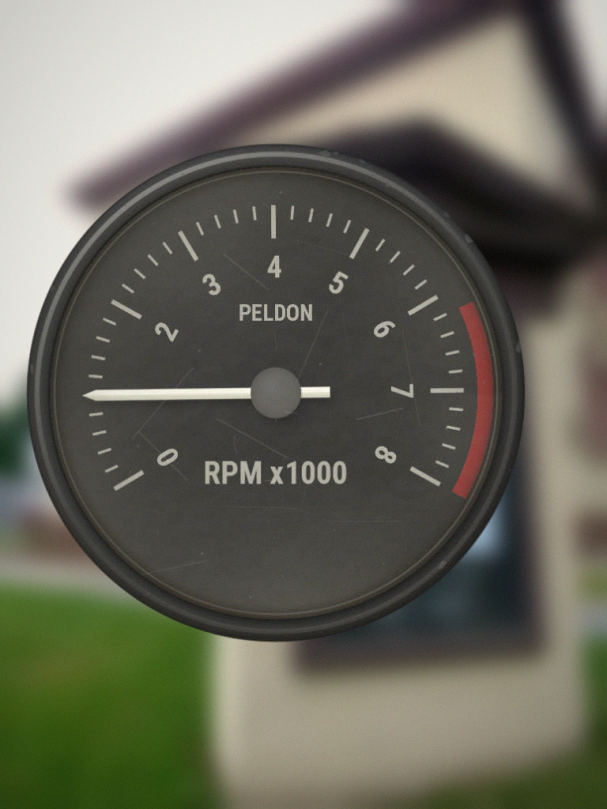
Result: 1000
